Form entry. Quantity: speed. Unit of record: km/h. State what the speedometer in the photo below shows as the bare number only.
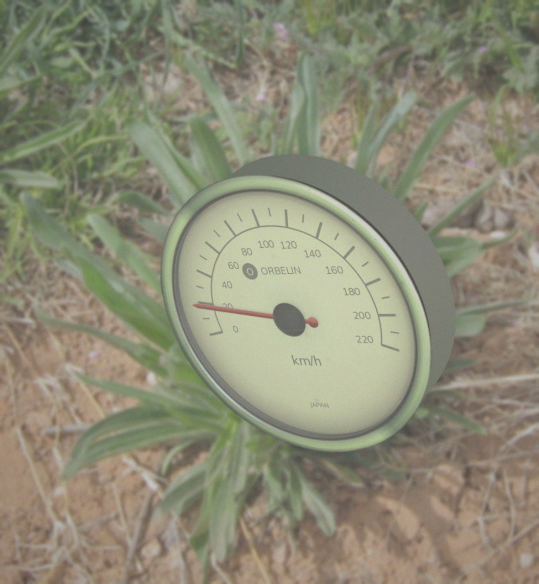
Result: 20
